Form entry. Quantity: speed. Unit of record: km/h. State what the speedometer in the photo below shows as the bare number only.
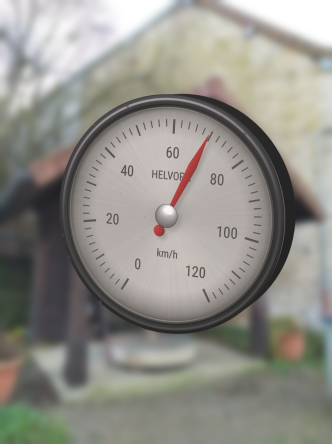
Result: 70
